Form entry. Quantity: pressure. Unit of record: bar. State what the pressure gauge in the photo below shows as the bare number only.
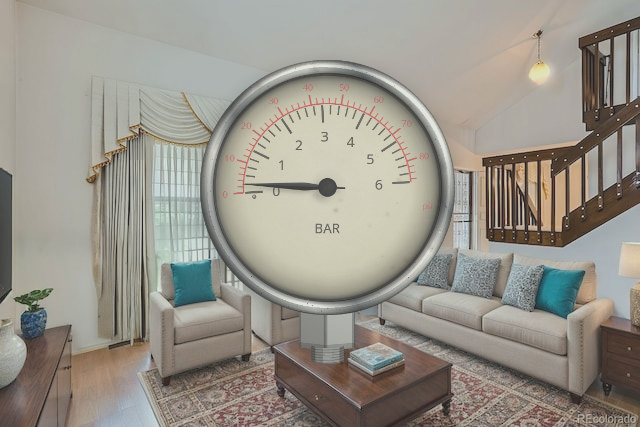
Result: 0.2
